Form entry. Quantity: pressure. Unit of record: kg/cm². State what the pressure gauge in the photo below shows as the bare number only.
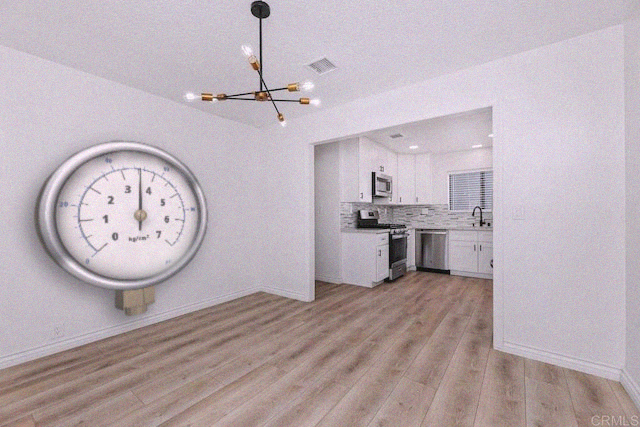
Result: 3.5
